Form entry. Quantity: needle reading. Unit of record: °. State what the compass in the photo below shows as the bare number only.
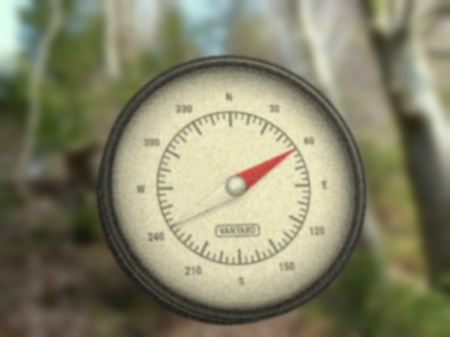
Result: 60
